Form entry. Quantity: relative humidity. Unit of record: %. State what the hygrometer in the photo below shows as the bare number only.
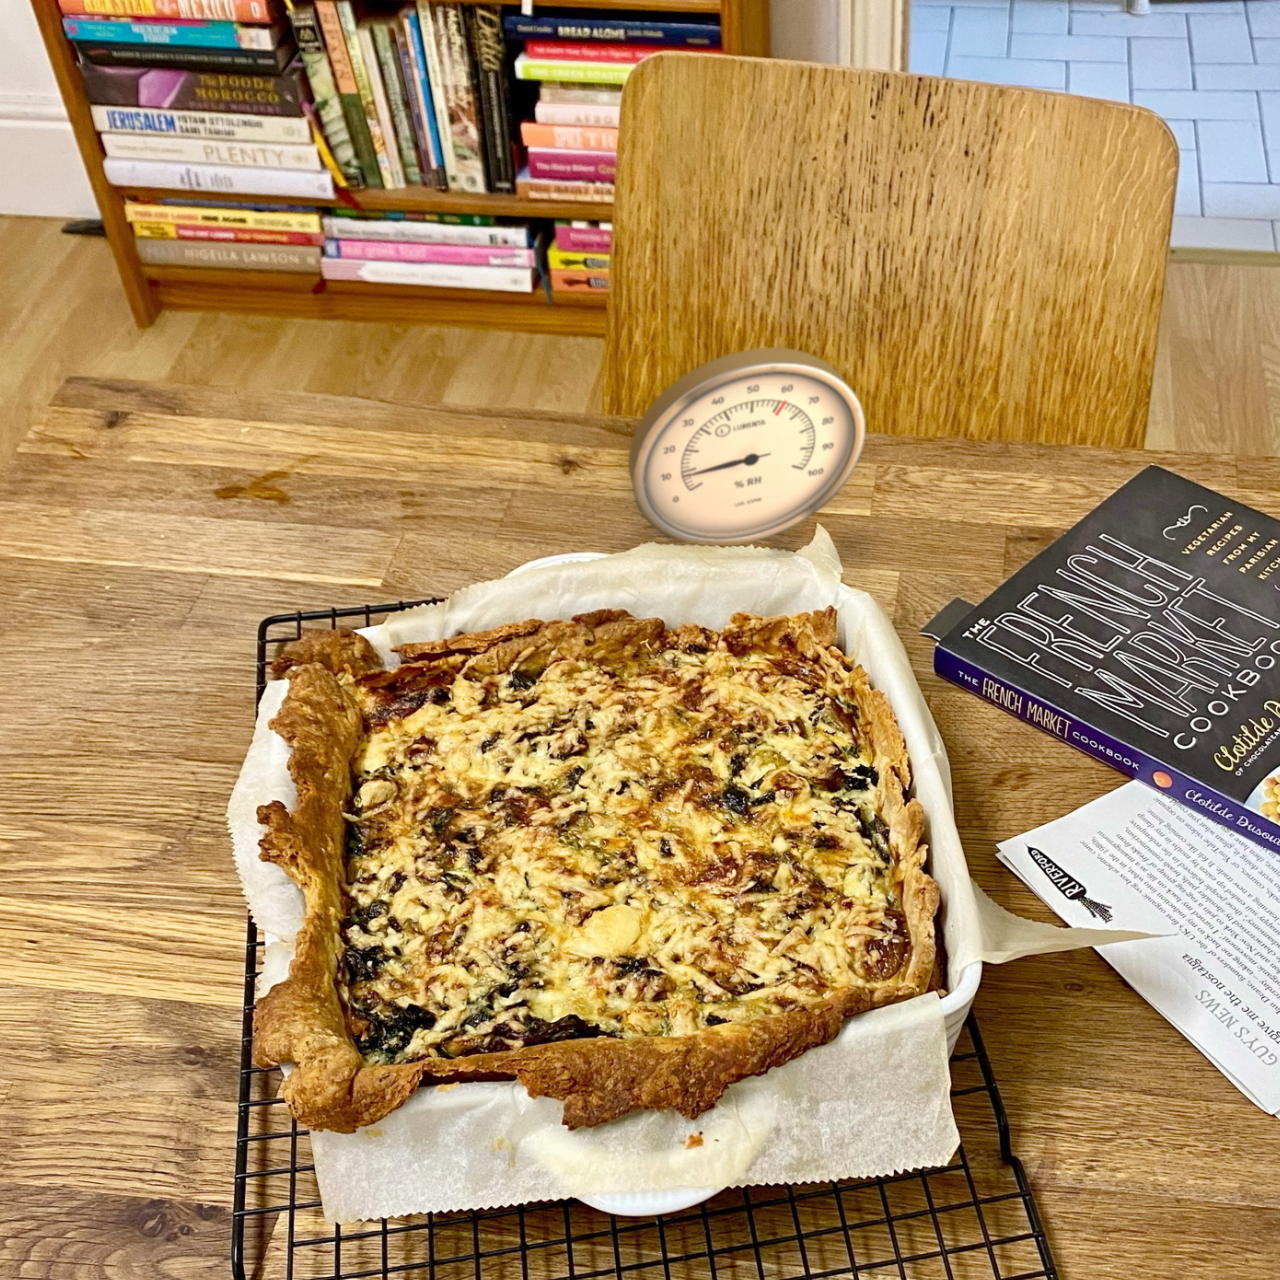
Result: 10
